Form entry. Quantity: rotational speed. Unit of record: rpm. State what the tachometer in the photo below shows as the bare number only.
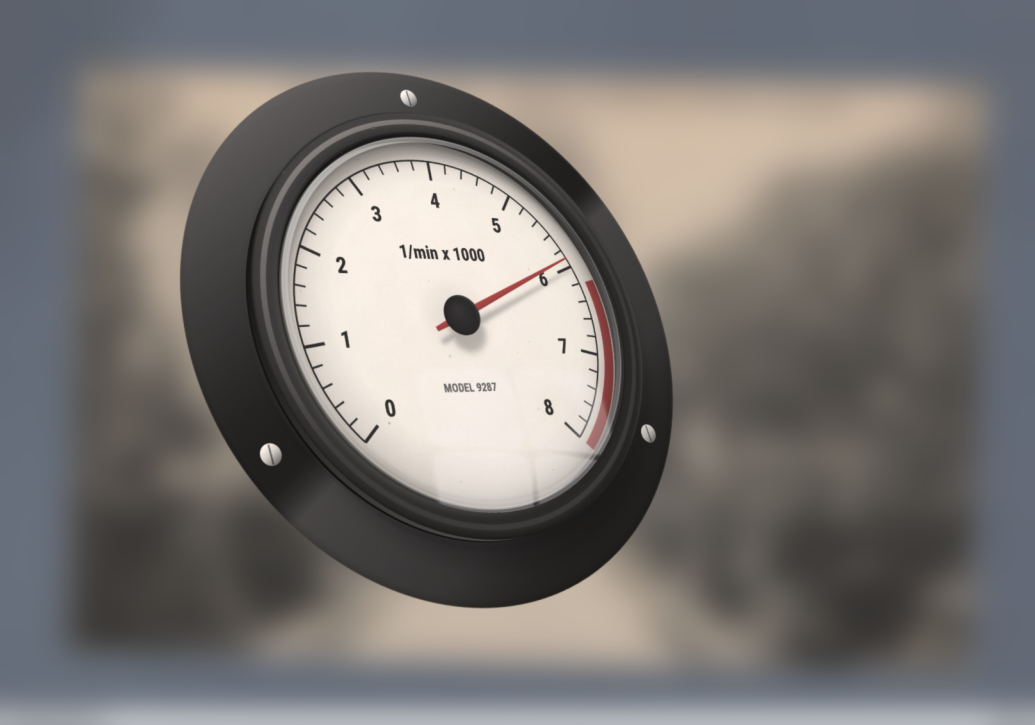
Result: 5900
